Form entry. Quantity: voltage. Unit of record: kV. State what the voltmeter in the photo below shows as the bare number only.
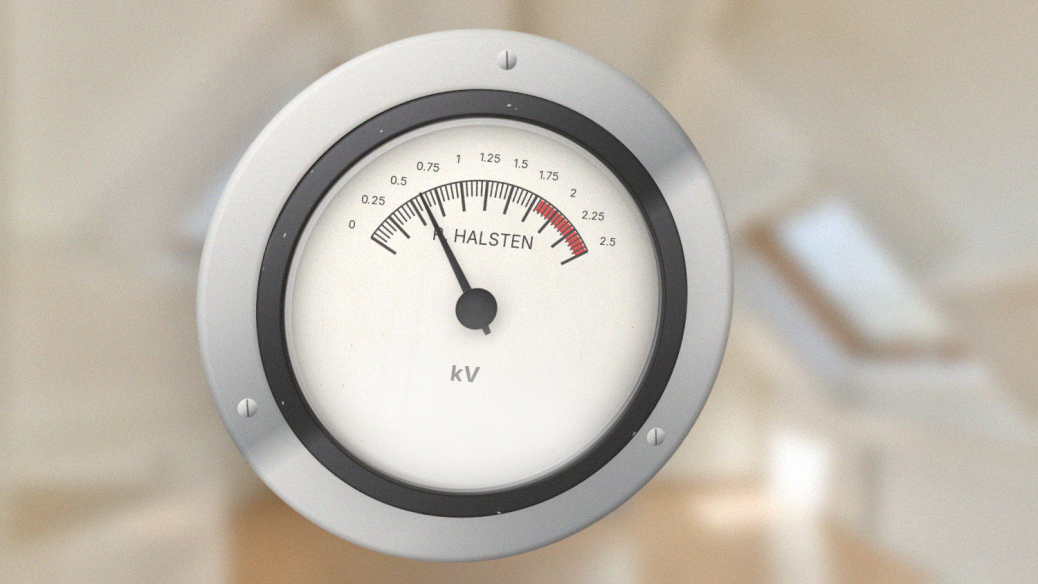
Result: 0.6
